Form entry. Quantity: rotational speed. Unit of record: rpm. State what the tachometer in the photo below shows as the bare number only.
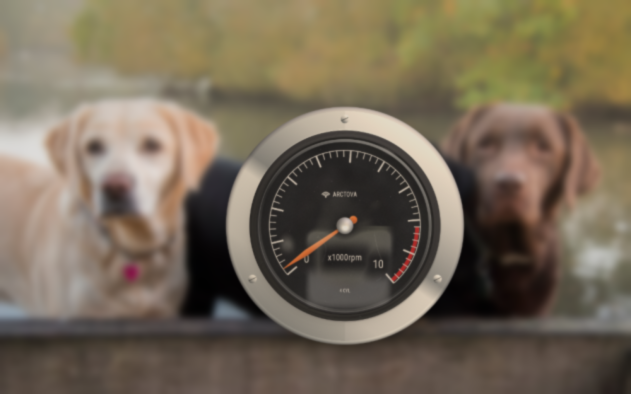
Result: 200
